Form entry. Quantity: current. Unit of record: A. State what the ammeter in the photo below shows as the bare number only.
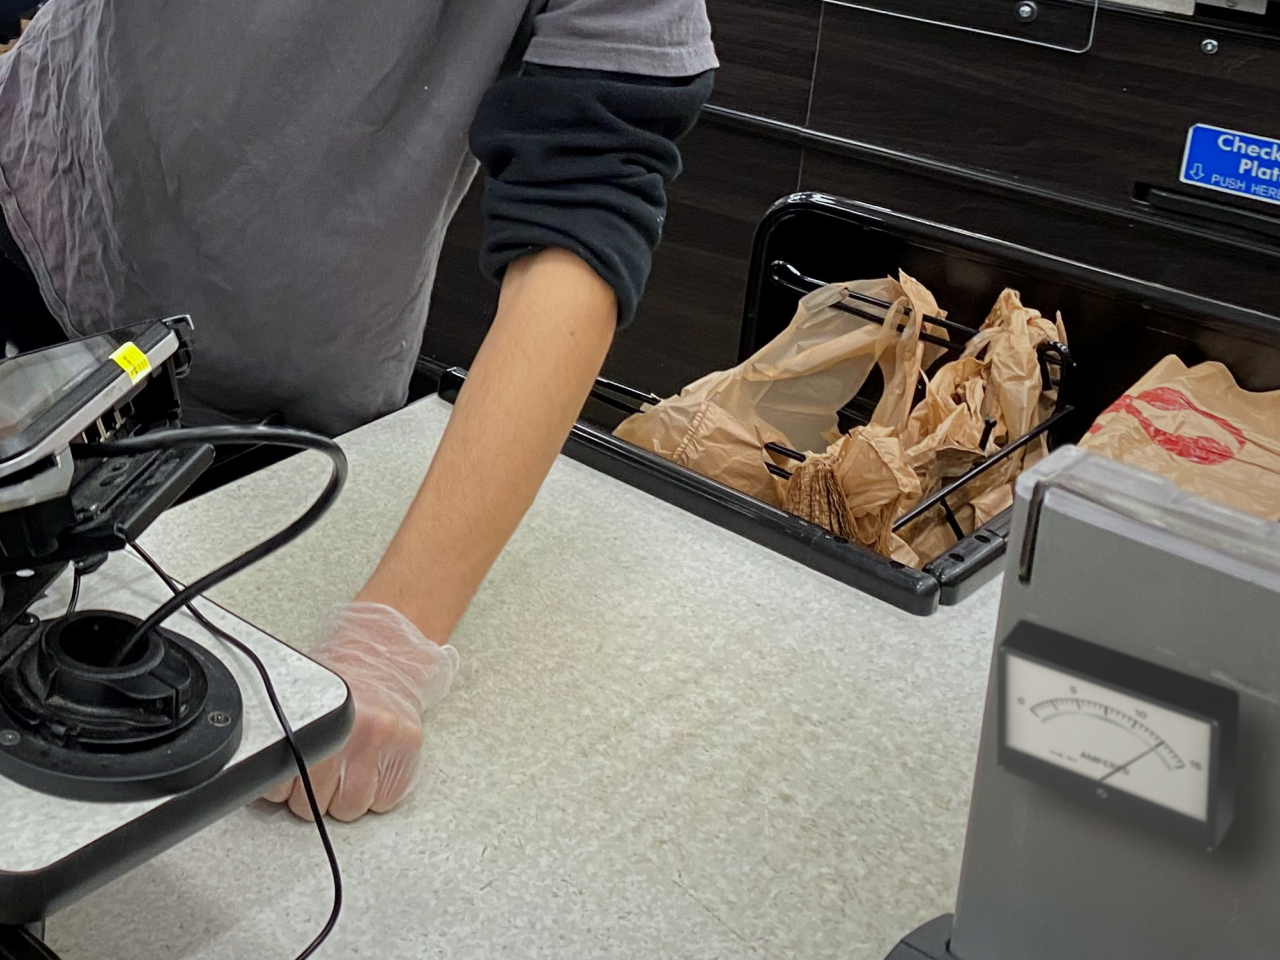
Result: 12.5
